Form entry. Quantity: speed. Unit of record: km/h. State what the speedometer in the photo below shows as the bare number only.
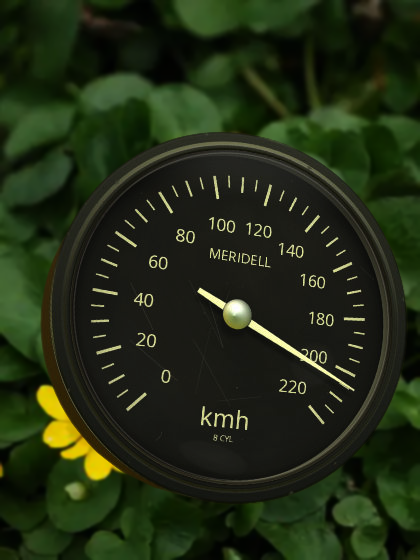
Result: 205
